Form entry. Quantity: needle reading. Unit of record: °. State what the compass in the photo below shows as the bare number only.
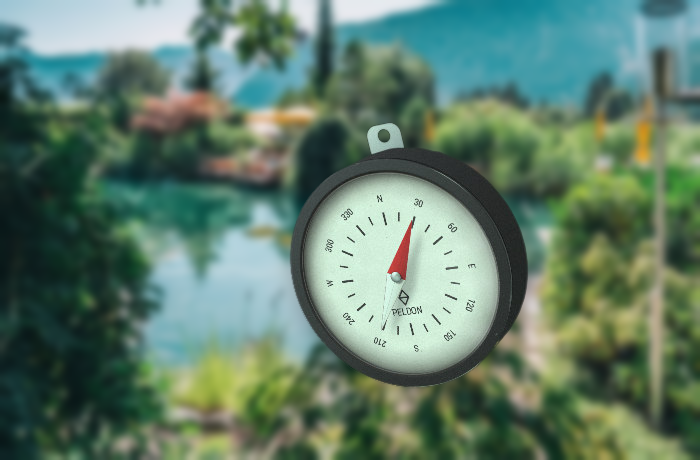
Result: 30
